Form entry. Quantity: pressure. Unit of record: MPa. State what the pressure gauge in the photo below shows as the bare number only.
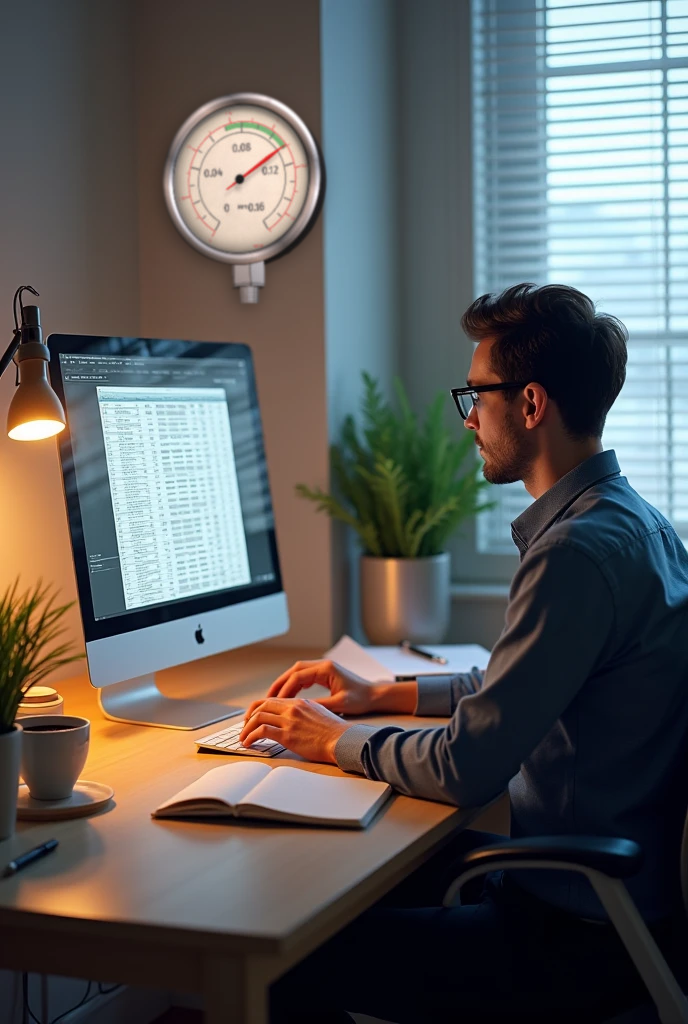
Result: 0.11
